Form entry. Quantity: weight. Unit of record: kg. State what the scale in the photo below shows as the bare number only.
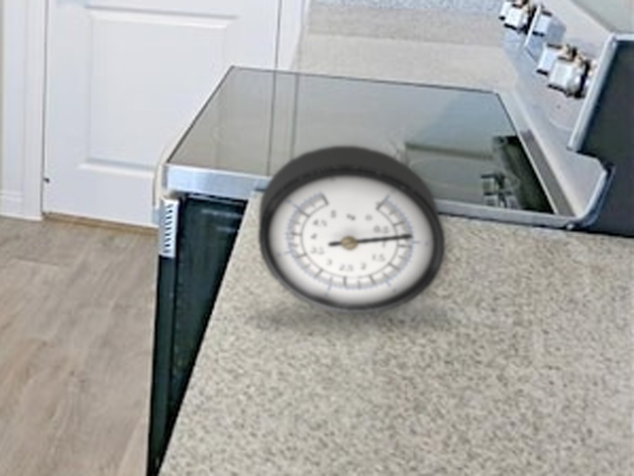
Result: 0.75
